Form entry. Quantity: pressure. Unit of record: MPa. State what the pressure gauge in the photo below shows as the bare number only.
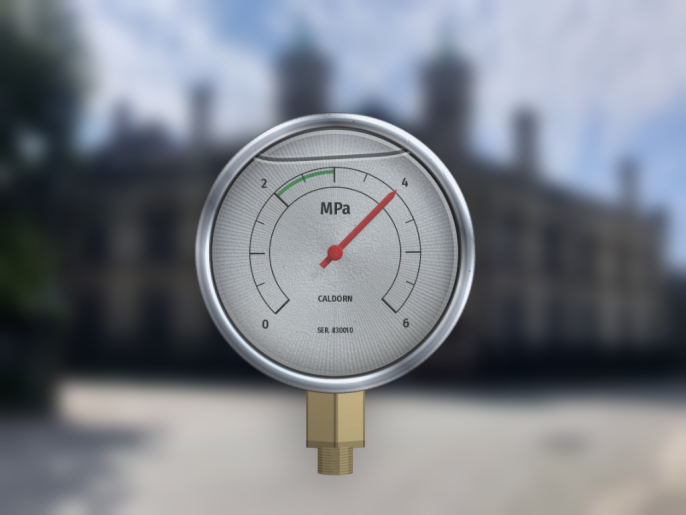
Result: 4
